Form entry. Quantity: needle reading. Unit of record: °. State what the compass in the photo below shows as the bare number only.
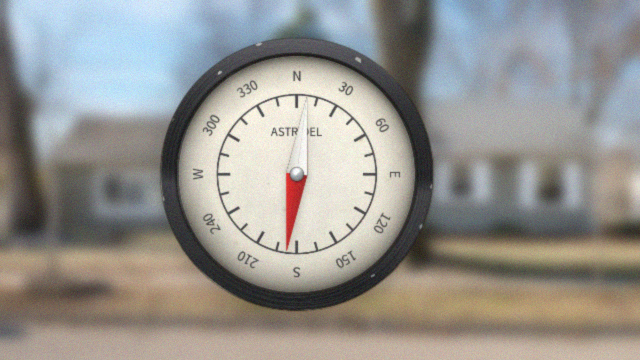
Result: 187.5
